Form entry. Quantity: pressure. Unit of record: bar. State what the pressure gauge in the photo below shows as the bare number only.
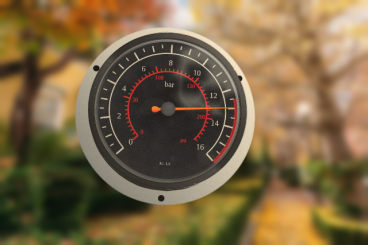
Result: 13
